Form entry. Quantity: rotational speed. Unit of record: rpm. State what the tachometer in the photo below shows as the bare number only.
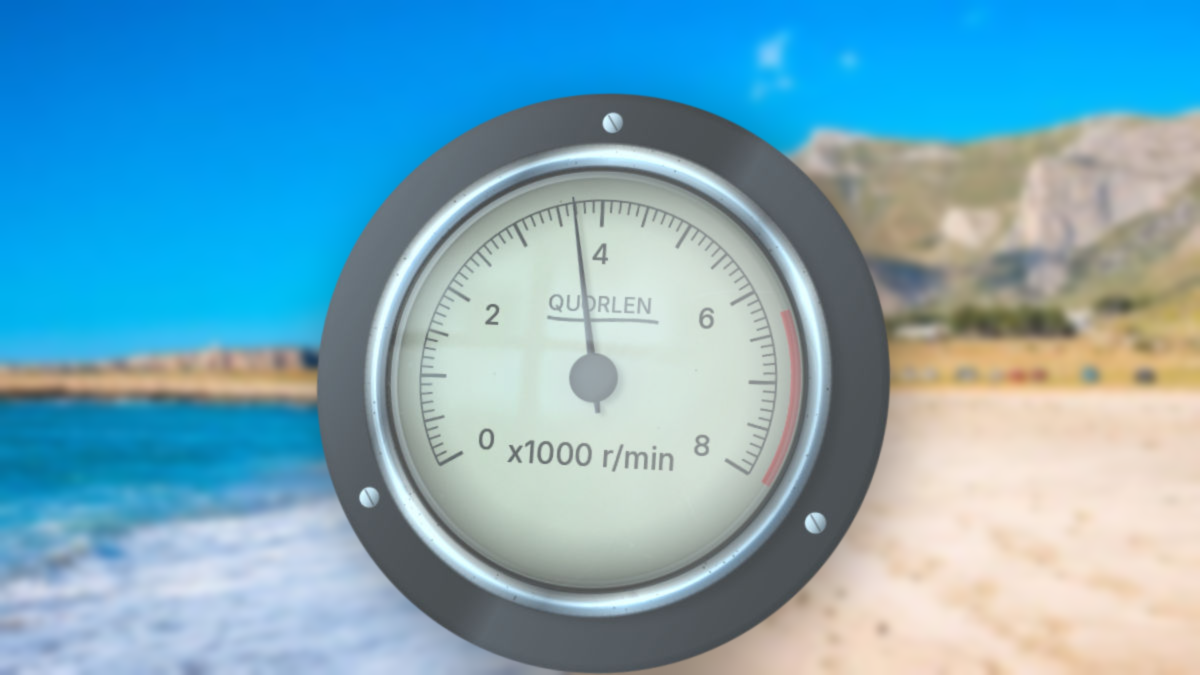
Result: 3700
